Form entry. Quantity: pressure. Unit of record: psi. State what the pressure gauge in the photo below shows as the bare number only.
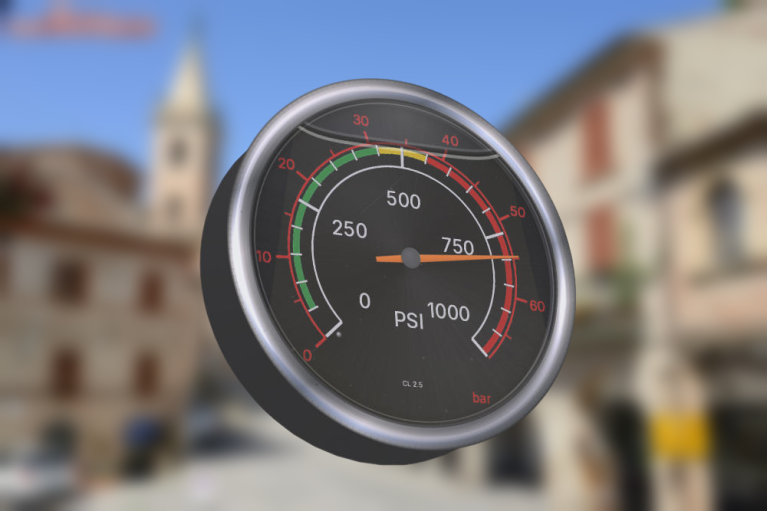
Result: 800
